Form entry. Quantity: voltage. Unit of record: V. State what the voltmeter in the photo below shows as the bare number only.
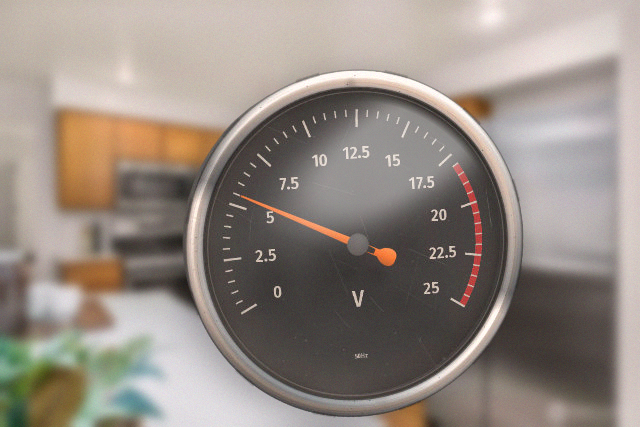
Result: 5.5
